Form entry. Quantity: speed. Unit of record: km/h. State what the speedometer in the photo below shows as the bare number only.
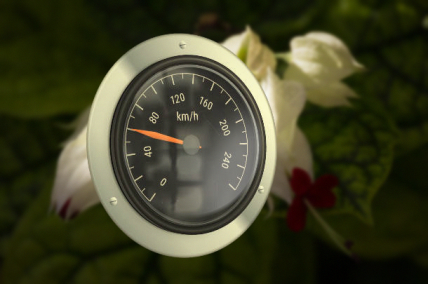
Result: 60
